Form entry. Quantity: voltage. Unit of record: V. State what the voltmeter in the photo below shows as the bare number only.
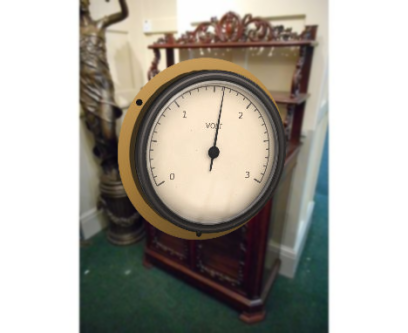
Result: 1.6
